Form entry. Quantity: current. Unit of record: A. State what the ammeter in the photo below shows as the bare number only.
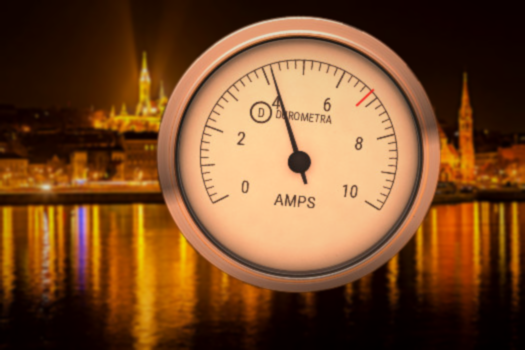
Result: 4.2
